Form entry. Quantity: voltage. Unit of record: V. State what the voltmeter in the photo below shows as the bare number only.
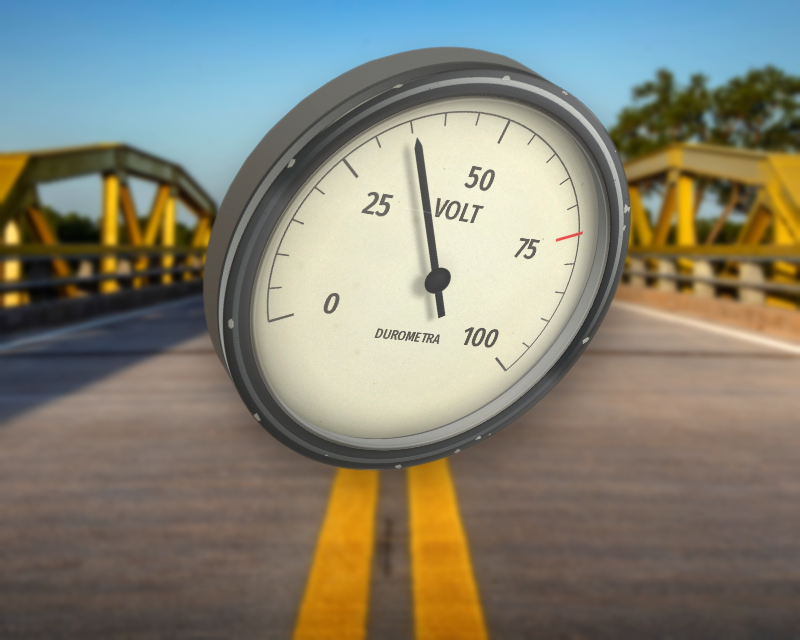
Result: 35
